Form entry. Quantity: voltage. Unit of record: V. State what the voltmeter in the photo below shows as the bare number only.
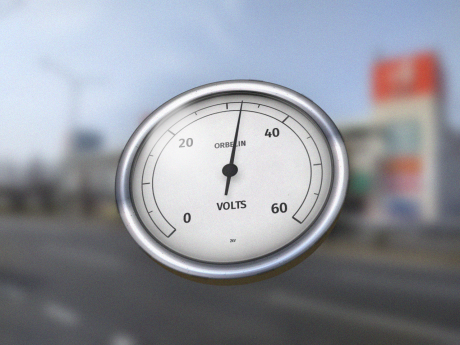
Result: 32.5
